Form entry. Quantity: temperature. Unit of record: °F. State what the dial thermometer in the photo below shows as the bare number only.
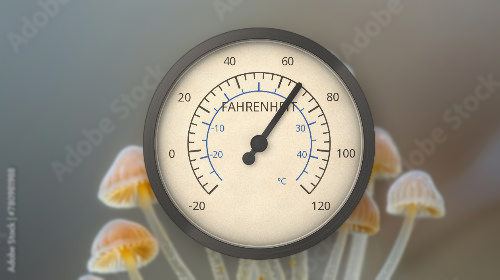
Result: 68
